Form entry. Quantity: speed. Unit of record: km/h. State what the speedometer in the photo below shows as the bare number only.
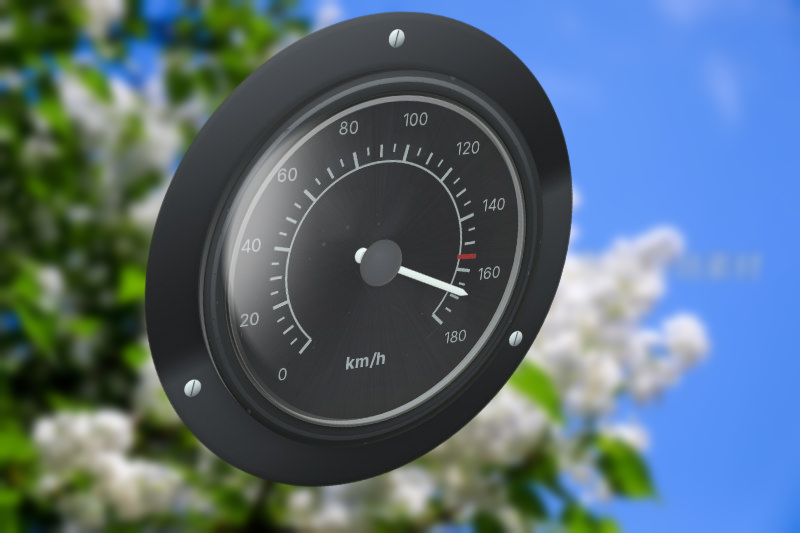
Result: 167.5
